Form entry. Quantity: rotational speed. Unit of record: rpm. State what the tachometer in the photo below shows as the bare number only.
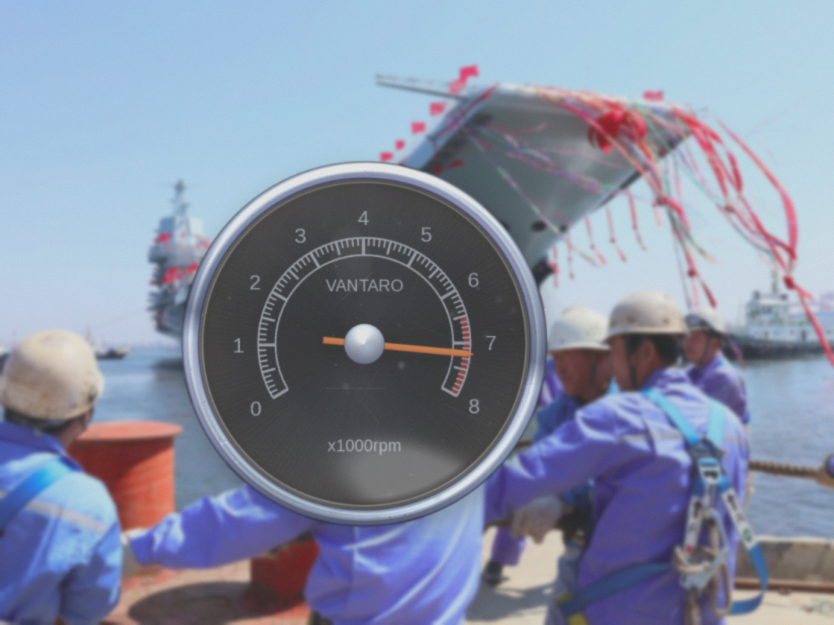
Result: 7200
